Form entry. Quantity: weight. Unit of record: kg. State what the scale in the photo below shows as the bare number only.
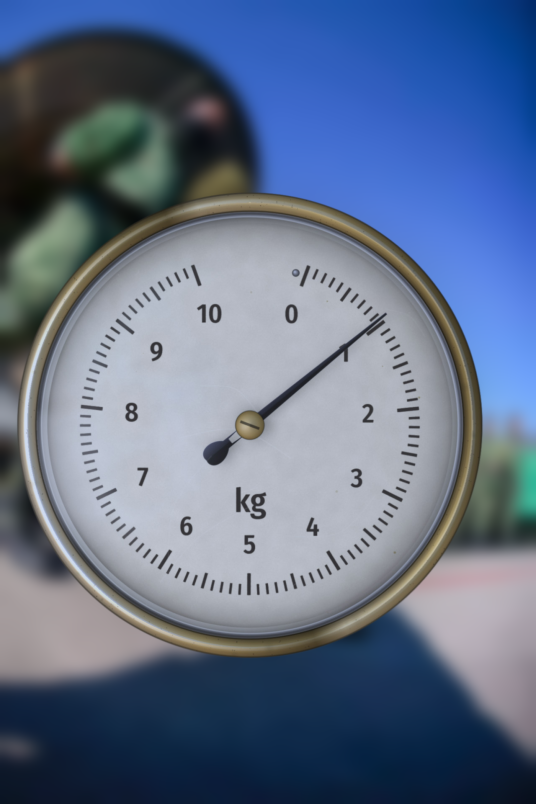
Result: 0.95
